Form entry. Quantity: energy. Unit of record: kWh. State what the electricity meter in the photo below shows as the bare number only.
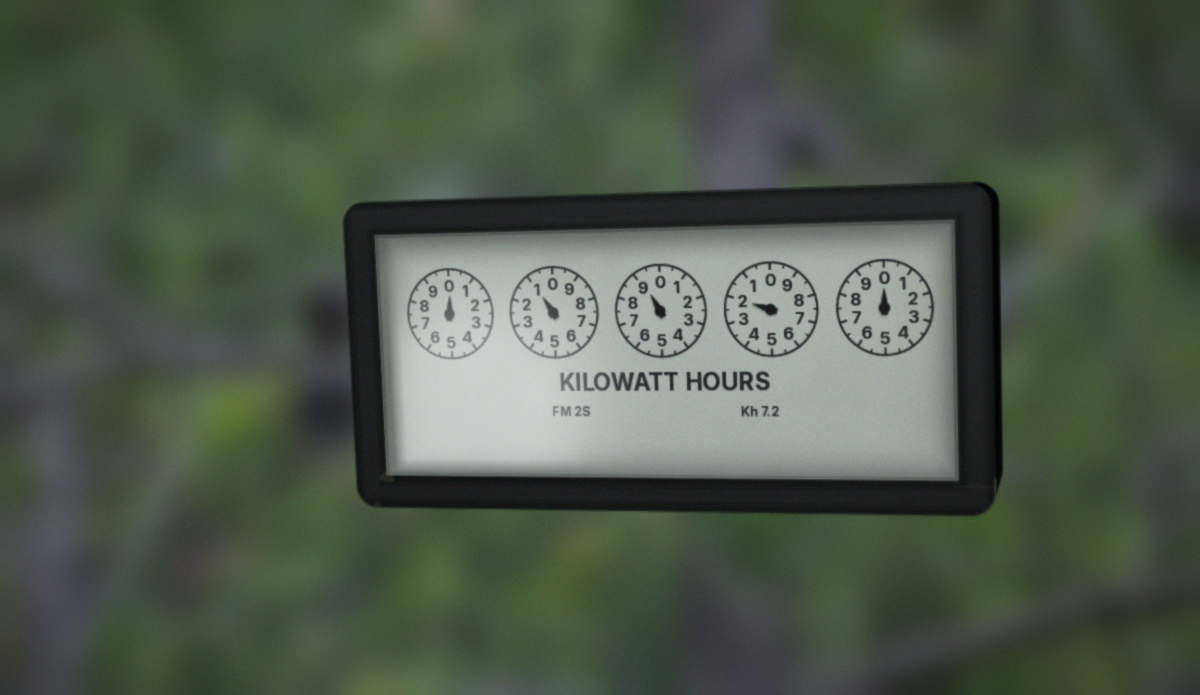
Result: 920
